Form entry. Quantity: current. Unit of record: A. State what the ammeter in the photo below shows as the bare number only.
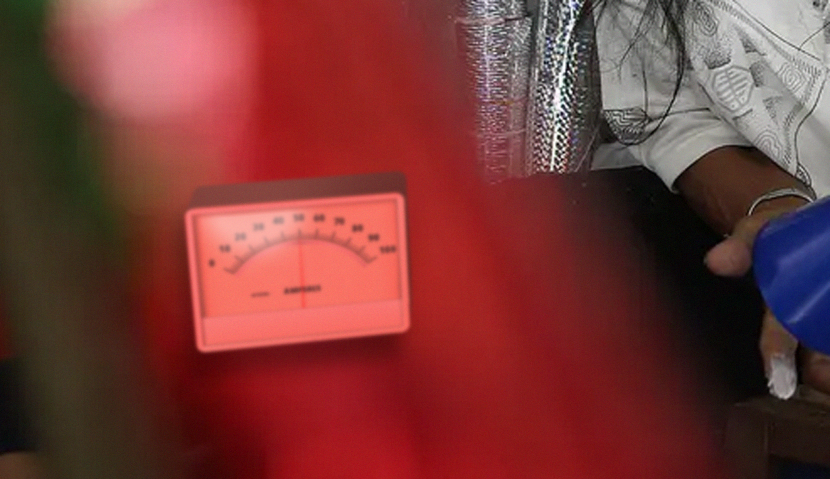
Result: 50
